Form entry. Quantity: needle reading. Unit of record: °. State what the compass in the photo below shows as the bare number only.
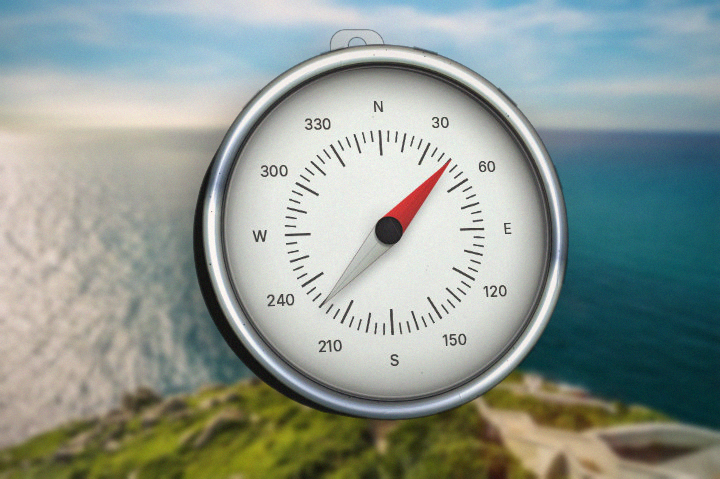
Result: 45
